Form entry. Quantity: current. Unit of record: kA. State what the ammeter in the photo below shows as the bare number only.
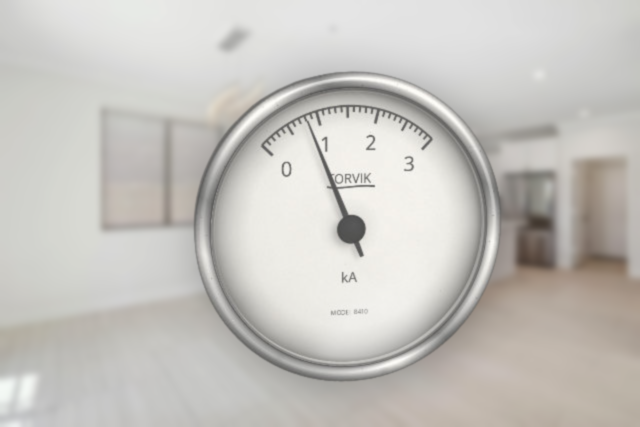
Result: 0.8
